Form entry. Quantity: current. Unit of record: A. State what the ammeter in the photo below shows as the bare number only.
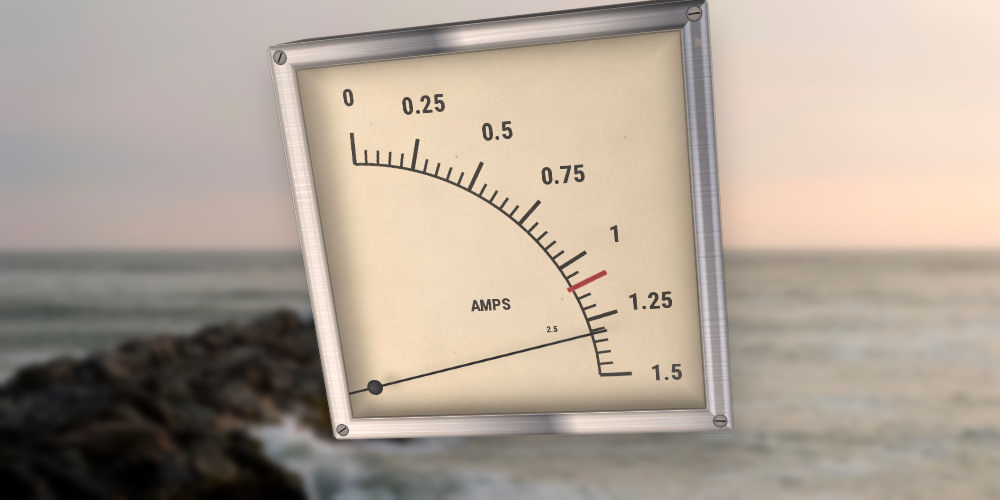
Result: 1.3
